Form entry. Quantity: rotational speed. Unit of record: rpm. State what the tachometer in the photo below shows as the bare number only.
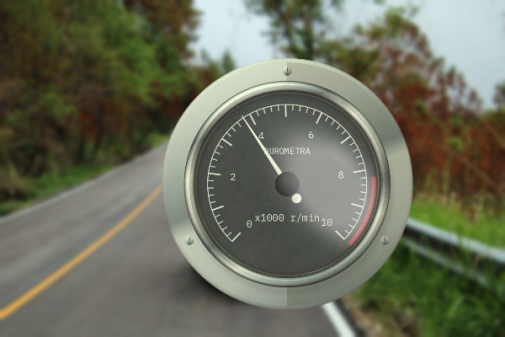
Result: 3800
